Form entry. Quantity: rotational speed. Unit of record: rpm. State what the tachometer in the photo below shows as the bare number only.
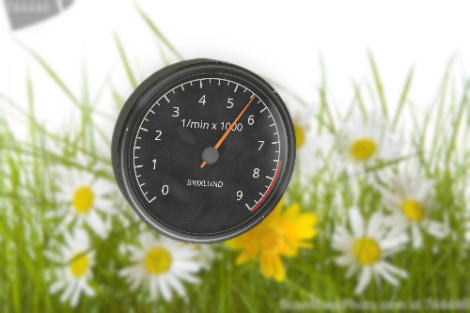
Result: 5500
